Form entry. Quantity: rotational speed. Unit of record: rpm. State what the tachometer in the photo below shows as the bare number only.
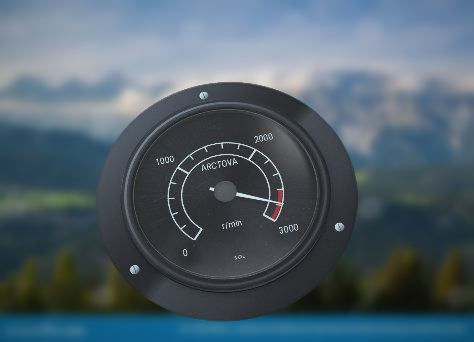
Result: 2800
